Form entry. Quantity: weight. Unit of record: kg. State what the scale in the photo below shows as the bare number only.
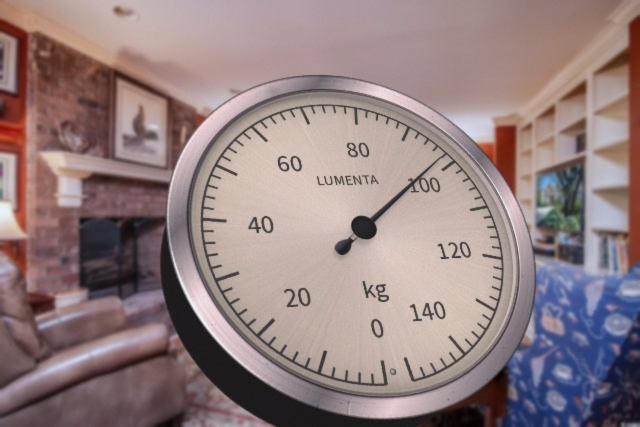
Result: 98
